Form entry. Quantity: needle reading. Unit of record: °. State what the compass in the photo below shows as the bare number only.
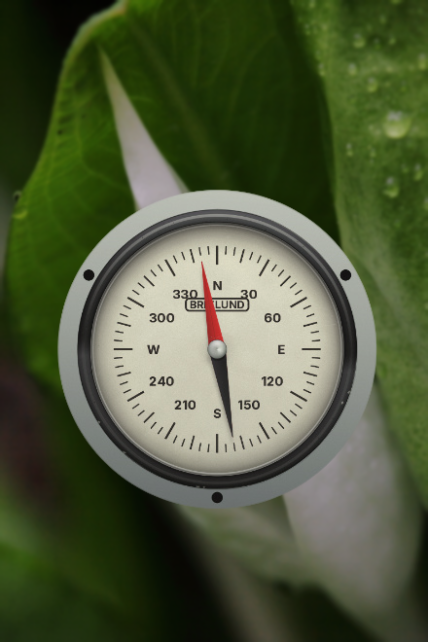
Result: 350
